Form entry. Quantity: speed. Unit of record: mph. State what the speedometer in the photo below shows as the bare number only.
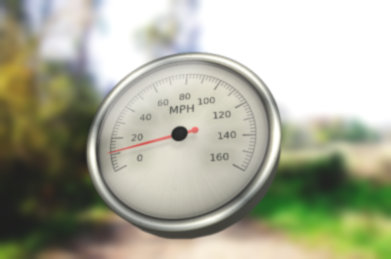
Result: 10
